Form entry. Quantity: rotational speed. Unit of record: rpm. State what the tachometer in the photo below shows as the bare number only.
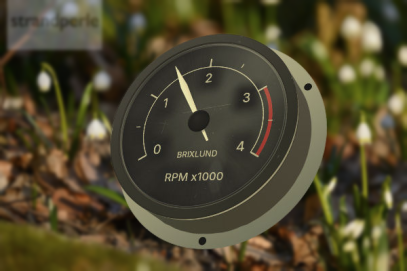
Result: 1500
